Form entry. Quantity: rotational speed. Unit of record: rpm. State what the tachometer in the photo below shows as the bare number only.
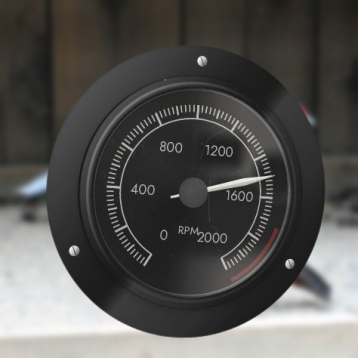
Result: 1500
